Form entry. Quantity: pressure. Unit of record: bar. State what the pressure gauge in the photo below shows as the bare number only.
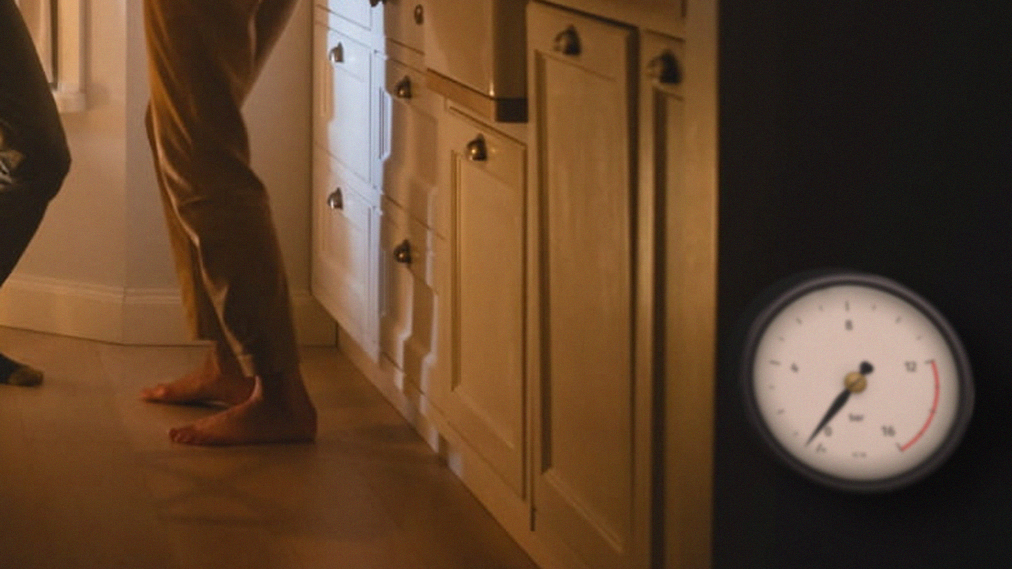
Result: 0.5
